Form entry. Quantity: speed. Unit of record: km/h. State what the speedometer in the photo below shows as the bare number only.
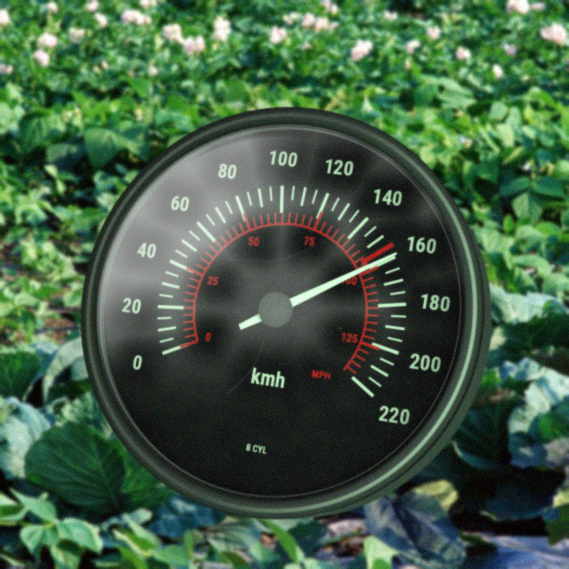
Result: 160
